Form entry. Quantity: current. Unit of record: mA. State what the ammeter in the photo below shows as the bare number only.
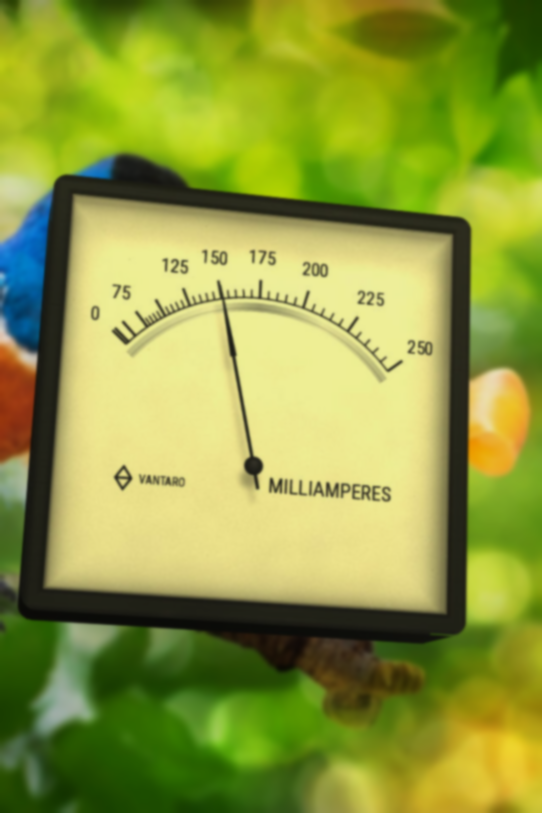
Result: 150
